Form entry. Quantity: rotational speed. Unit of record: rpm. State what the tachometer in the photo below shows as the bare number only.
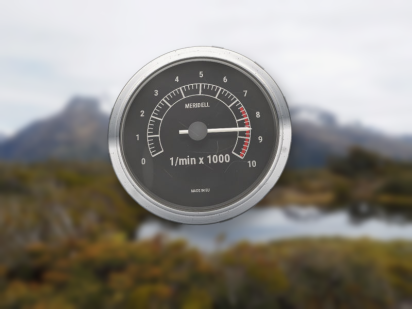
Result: 8600
